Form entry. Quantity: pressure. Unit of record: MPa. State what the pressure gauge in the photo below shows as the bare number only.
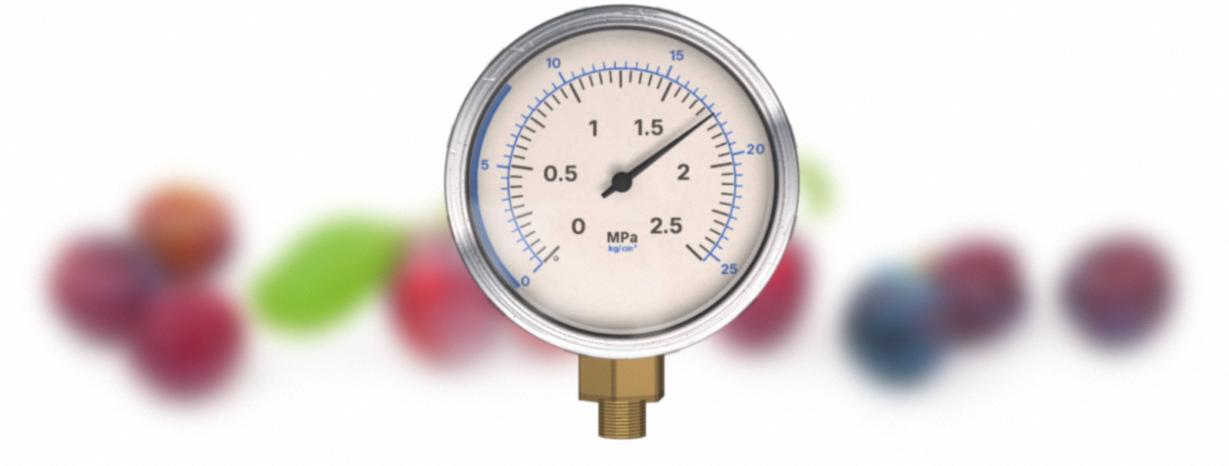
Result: 1.75
